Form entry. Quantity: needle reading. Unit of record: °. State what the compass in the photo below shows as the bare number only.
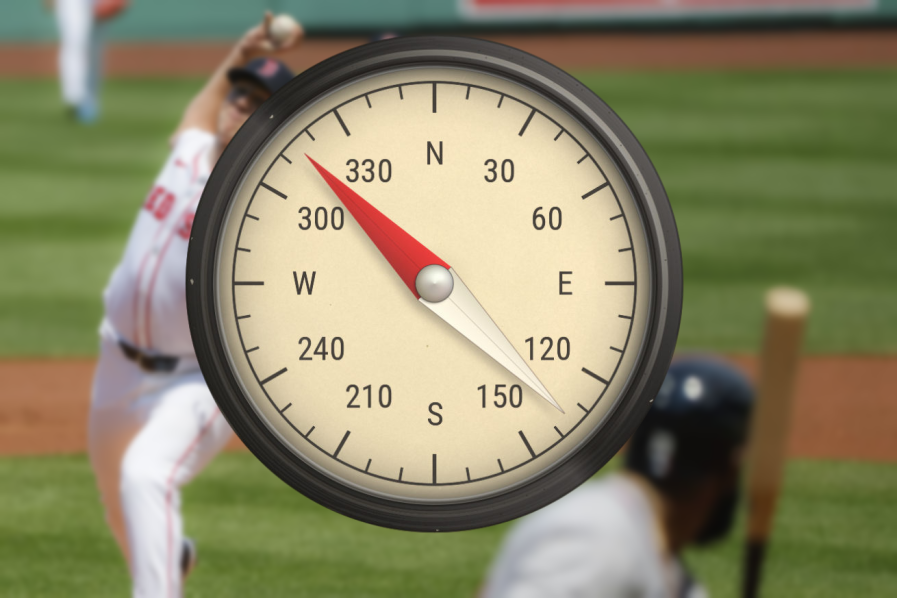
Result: 315
